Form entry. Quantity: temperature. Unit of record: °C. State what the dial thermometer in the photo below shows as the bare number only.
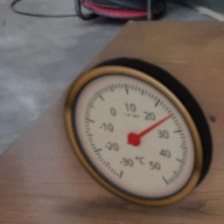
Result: 25
